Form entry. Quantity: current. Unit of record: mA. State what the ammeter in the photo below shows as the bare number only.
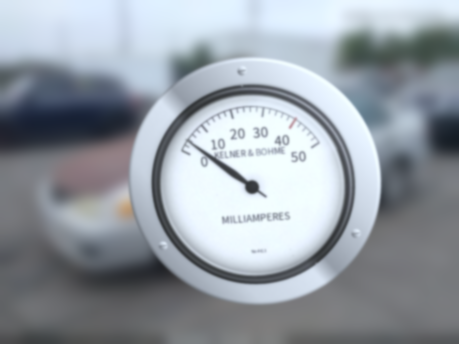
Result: 4
